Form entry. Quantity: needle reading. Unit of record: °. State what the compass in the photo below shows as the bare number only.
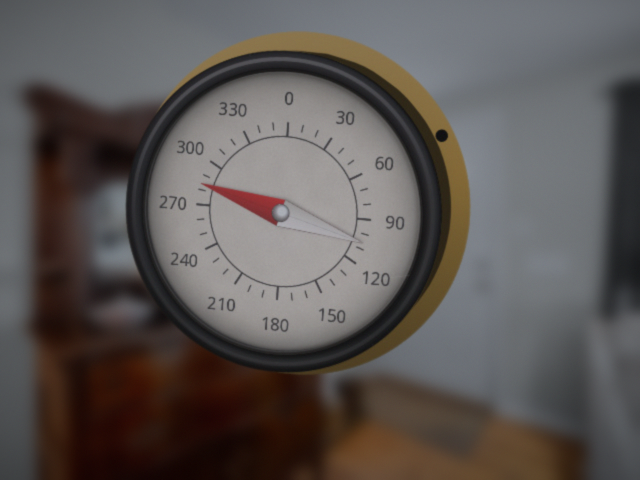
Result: 285
